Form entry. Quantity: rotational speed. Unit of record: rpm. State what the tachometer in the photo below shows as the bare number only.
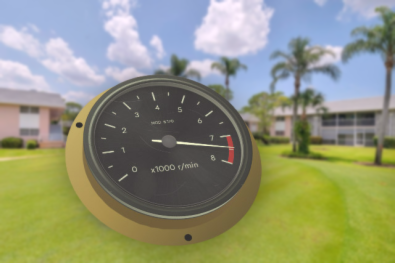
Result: 7500
